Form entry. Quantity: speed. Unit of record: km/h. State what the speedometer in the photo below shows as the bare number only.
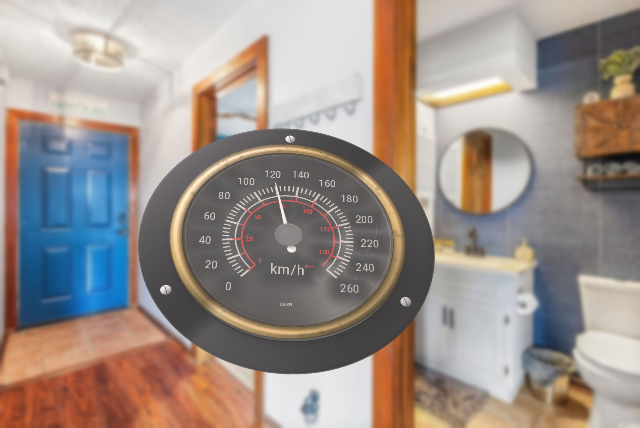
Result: 120
